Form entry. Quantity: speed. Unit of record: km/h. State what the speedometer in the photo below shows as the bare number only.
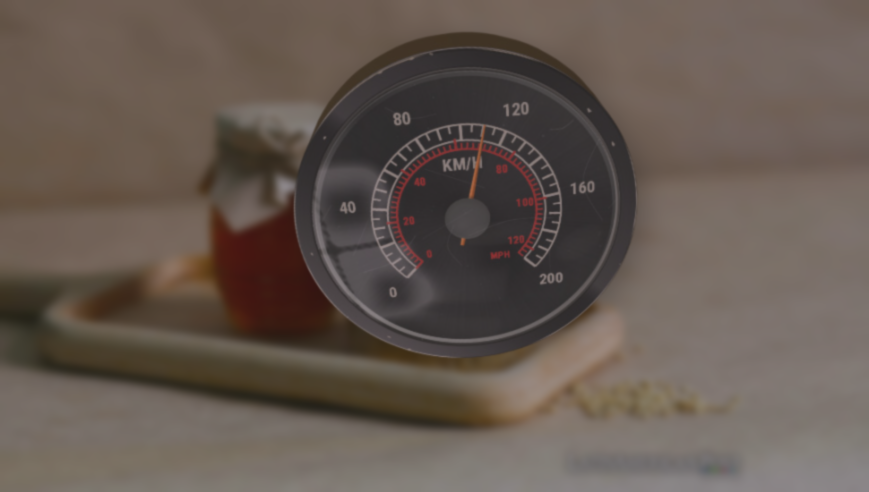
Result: 110
